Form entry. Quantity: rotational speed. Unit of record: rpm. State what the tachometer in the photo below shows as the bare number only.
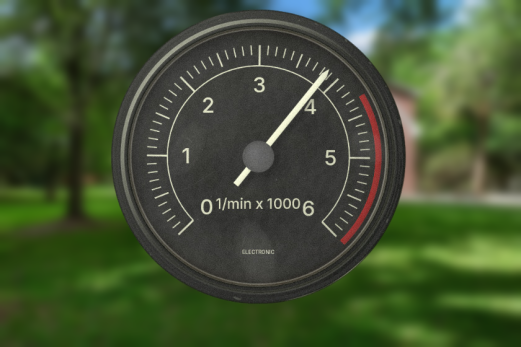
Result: 3850
